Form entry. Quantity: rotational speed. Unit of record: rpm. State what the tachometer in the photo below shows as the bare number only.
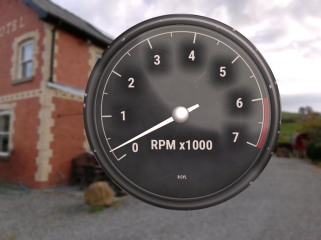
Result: 250
